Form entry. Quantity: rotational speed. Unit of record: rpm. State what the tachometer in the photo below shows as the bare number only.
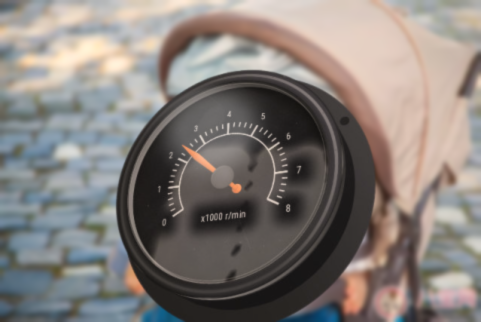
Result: 2400
